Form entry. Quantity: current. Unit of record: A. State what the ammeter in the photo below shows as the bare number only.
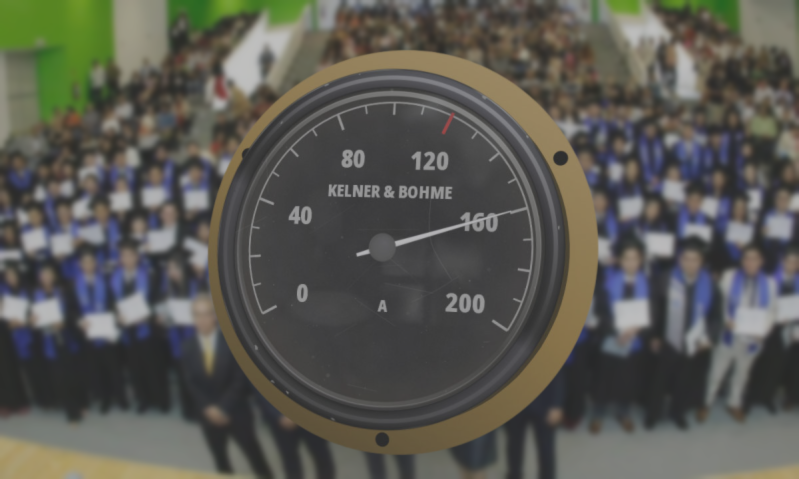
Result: 160
